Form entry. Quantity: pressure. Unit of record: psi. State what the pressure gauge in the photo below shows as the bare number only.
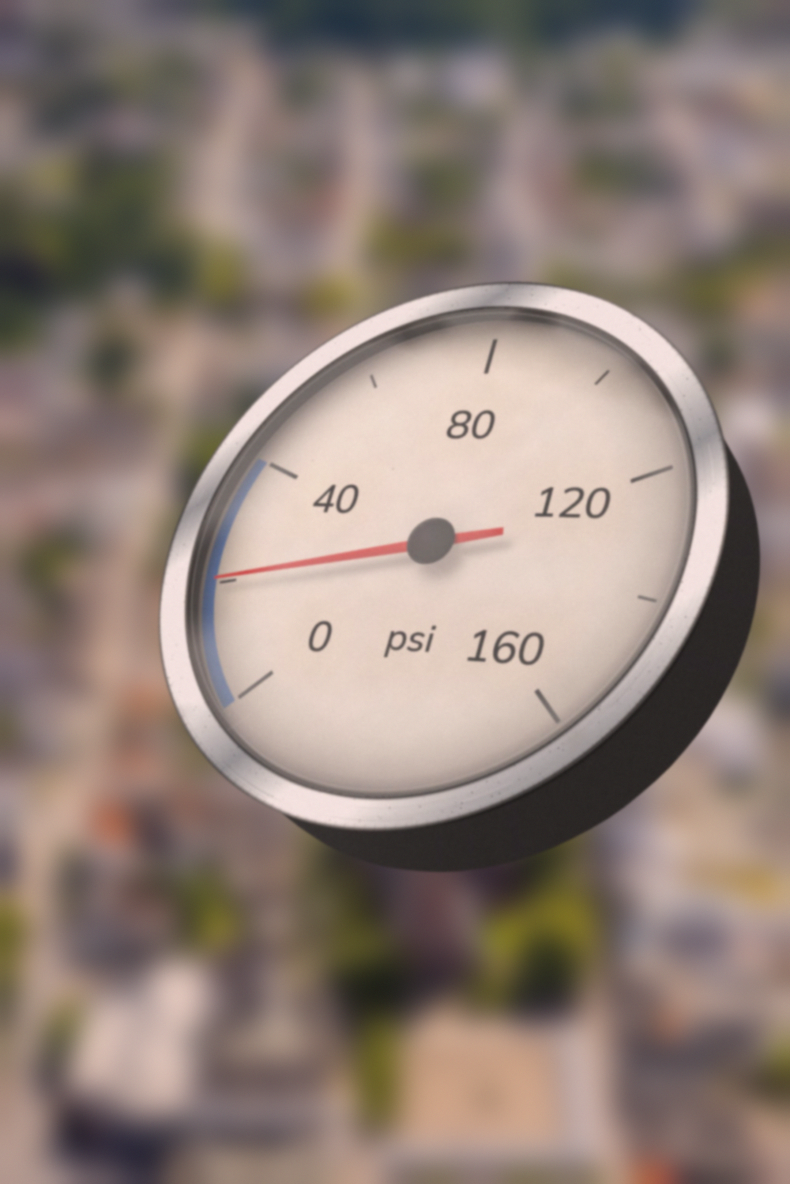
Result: 20
